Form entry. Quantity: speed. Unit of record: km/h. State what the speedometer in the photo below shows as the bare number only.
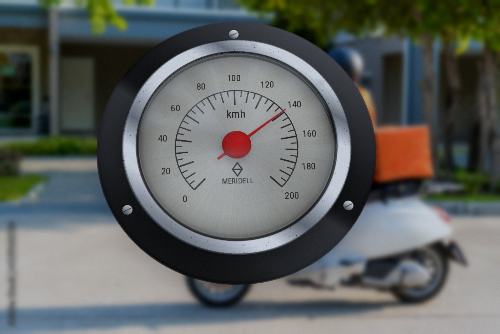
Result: 140
